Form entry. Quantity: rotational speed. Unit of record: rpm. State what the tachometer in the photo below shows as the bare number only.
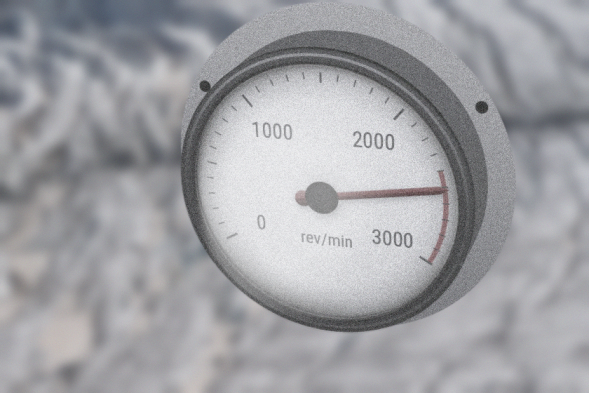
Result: 2500
